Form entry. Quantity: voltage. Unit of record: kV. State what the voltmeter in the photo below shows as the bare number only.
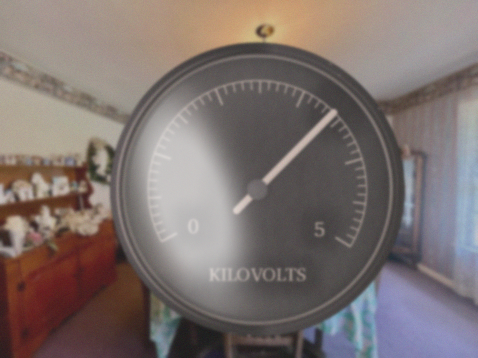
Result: 3.4
